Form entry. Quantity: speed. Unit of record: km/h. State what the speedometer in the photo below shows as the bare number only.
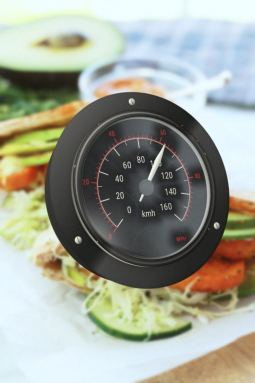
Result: 100
